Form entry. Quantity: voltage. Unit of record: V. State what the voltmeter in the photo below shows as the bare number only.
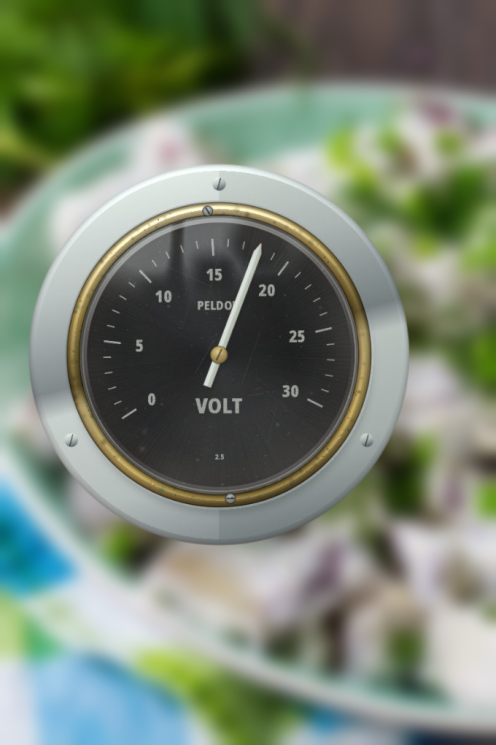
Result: 18
